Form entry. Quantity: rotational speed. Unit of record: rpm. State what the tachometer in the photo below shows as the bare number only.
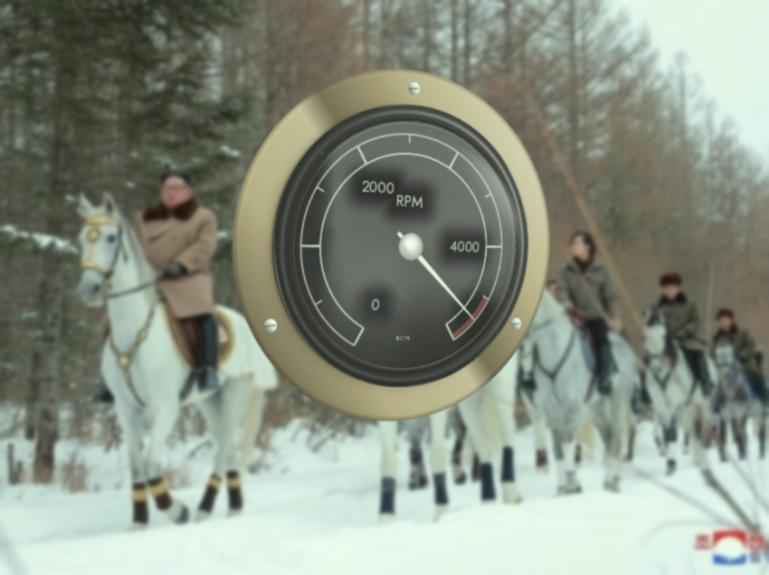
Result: 4750
